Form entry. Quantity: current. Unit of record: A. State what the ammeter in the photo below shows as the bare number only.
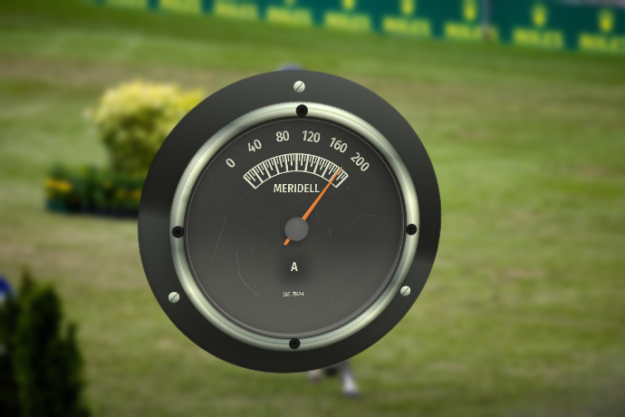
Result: 180
